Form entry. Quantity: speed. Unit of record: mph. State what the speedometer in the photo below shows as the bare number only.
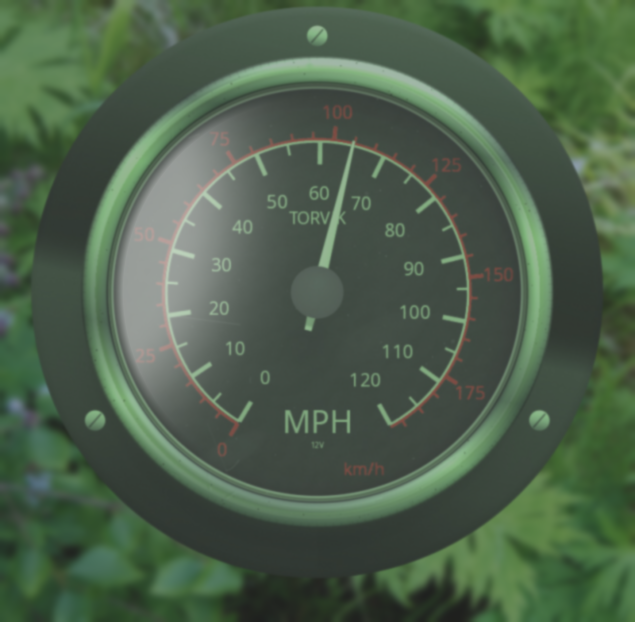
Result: 65
